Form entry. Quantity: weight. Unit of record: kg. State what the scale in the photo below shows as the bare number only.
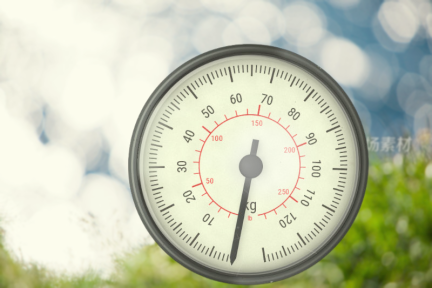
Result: 0
